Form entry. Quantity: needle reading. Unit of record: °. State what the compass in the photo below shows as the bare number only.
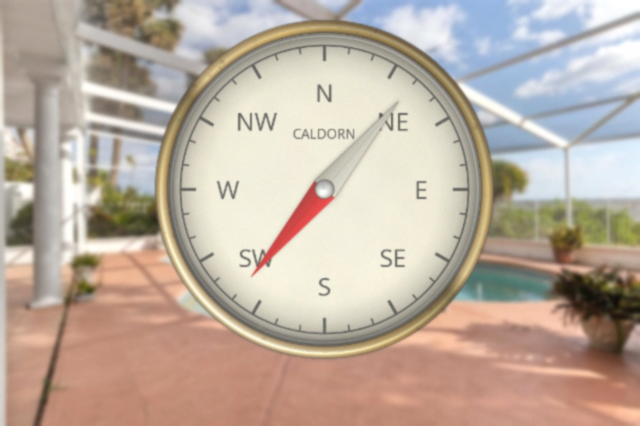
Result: 220
